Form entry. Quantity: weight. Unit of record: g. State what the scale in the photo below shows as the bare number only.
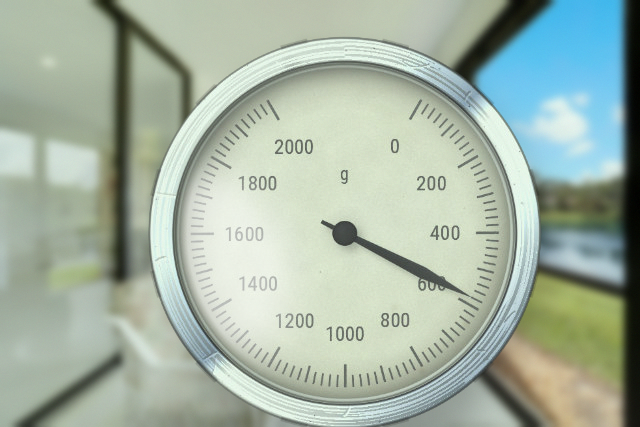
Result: 580
